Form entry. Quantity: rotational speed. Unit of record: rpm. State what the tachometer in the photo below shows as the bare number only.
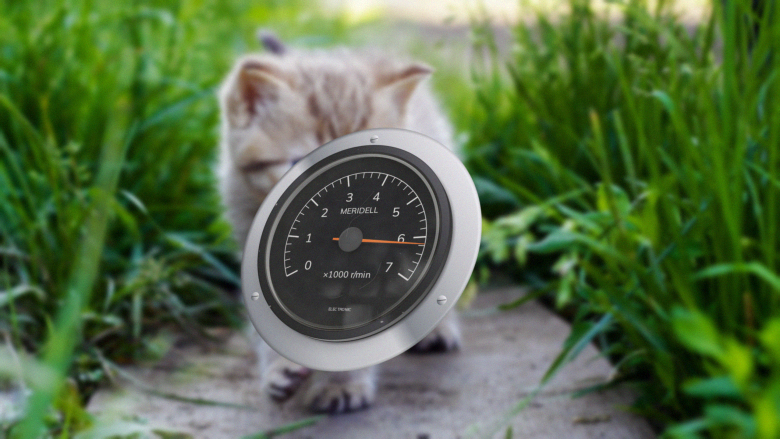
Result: 6200
